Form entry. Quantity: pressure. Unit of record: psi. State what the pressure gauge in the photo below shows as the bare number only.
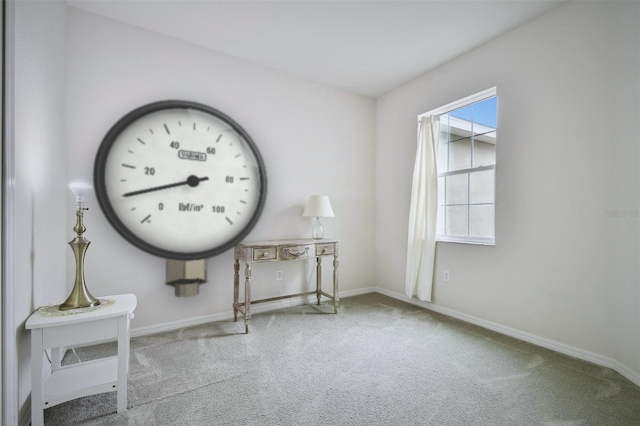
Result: 10
